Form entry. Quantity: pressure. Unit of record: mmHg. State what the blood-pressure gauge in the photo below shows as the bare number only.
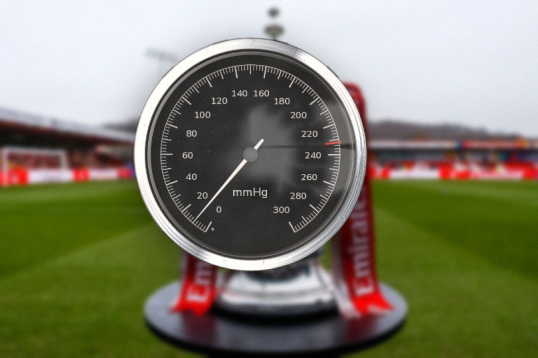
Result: 10
